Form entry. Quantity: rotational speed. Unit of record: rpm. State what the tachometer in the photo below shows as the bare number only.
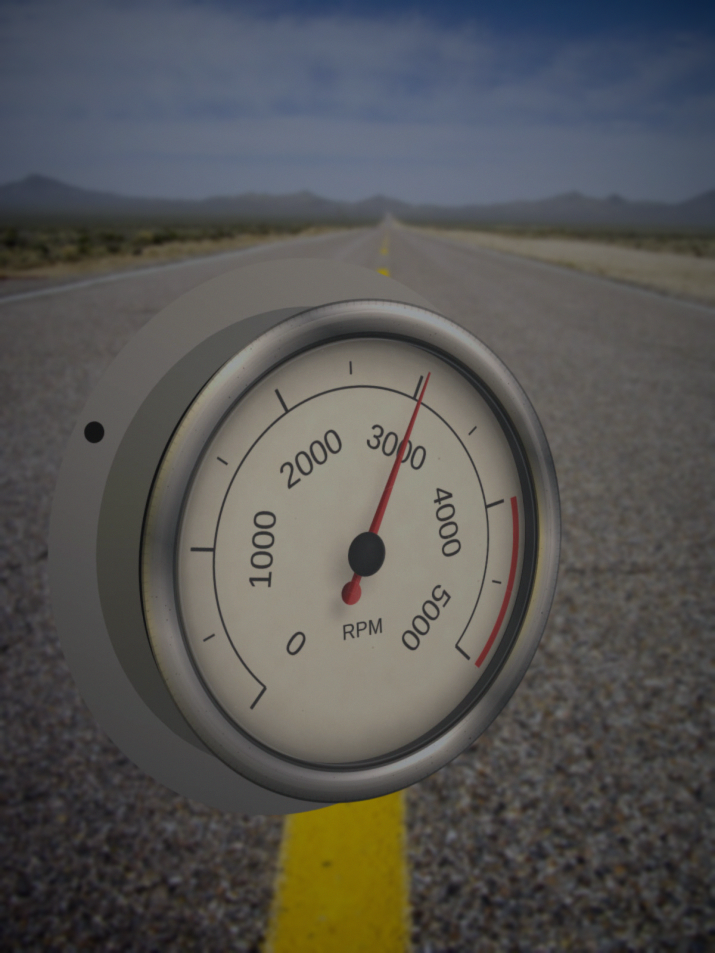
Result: 3000
